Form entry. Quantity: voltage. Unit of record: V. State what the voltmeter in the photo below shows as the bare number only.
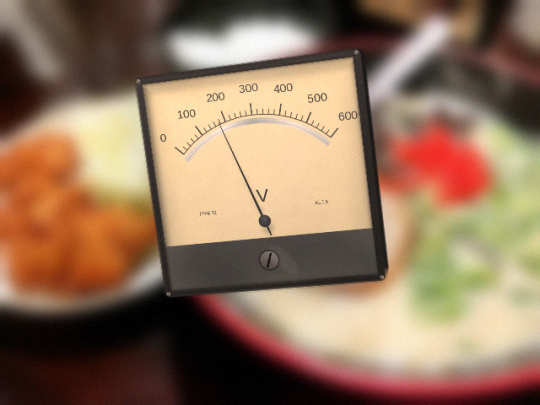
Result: 180
